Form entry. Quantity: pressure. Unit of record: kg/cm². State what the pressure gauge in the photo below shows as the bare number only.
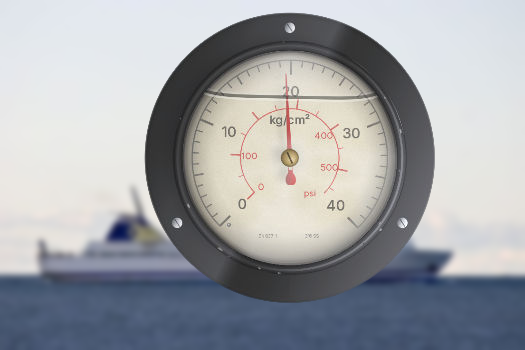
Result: 19.5
